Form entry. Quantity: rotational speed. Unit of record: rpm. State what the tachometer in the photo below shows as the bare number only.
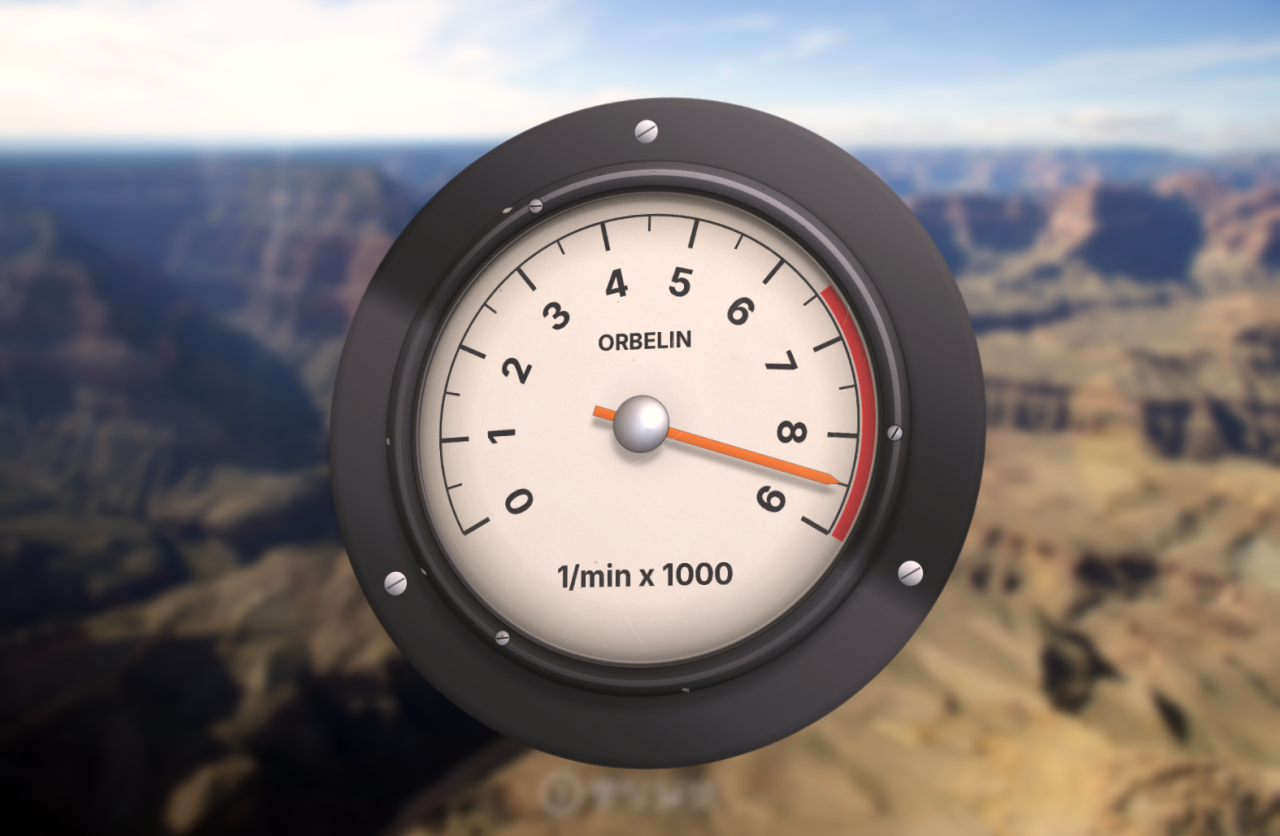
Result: 8500
